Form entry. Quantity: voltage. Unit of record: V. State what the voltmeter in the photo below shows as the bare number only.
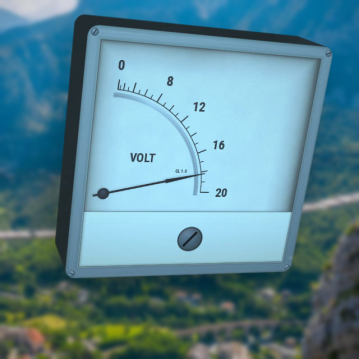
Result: 18
